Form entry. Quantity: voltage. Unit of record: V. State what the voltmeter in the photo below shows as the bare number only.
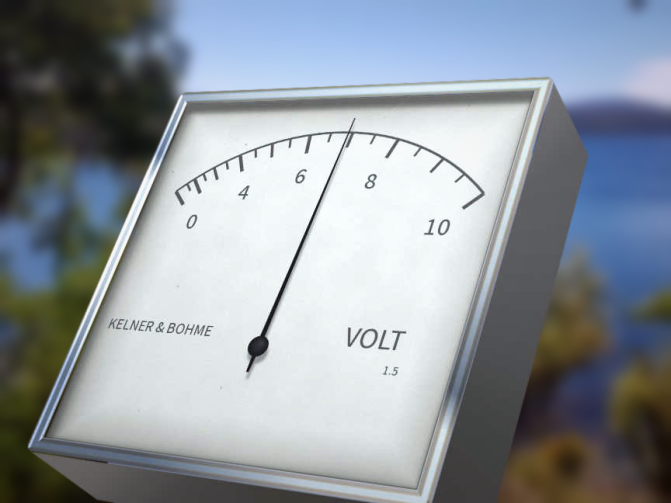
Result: 7
